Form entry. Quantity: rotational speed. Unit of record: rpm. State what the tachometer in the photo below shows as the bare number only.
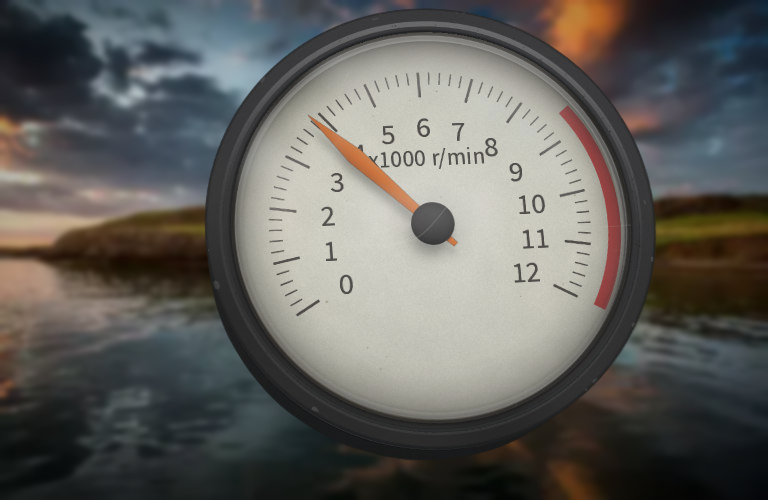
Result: 3800
